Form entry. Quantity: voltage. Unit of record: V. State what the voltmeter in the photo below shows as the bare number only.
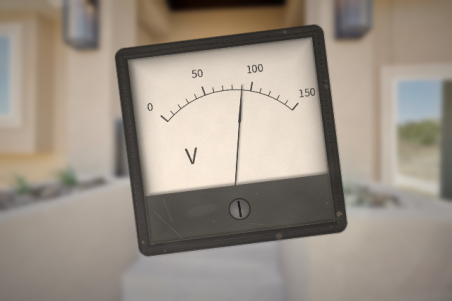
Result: 90
